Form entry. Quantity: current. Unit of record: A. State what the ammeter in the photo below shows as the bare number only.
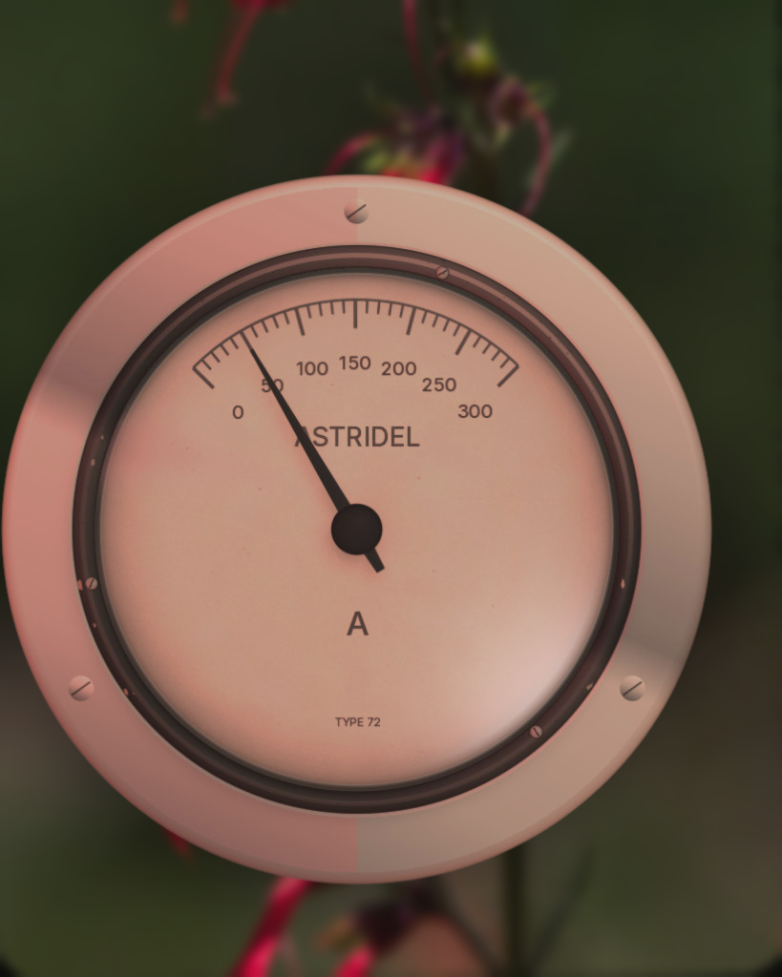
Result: 50
